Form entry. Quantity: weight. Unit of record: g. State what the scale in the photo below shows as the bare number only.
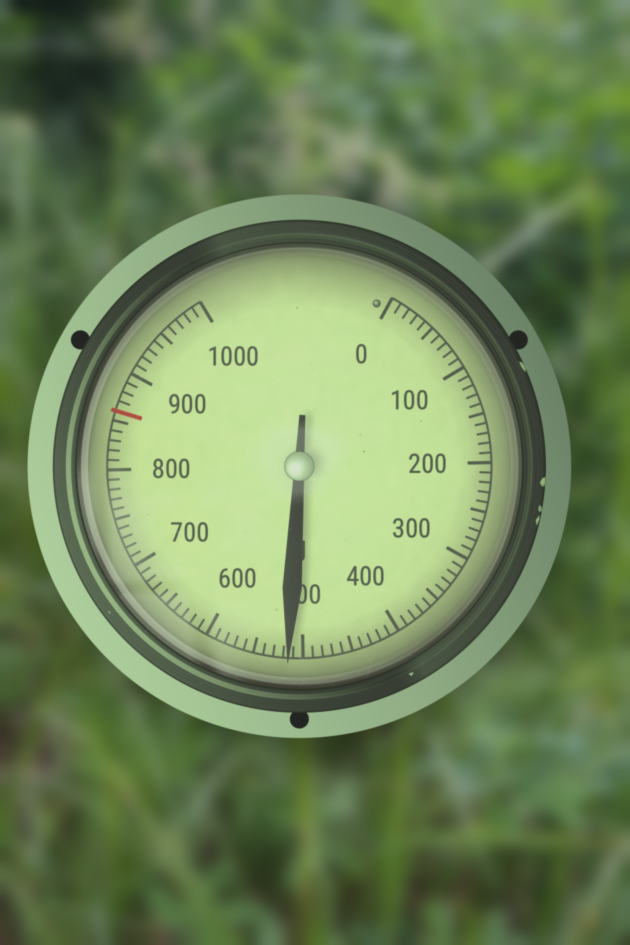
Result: 515
